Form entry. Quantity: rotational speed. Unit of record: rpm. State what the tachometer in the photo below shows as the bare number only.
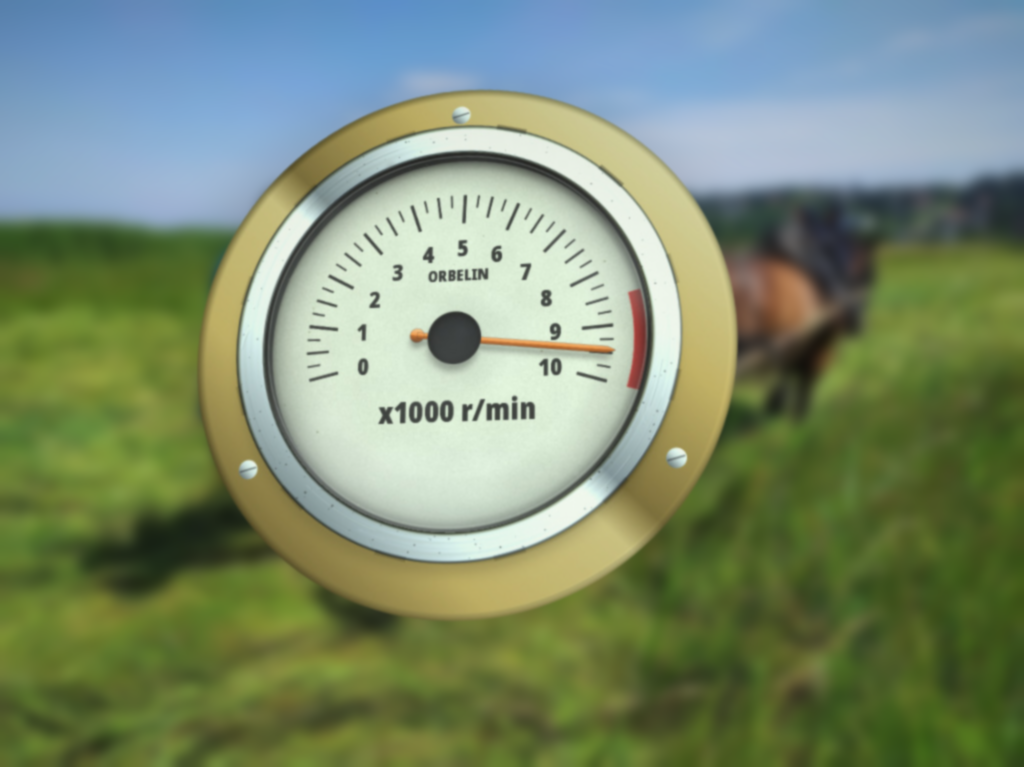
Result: 9500
